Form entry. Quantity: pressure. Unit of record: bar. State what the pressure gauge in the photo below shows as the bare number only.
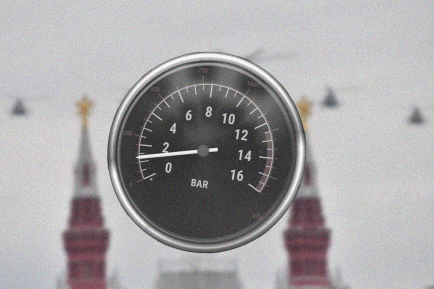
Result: 1.25
